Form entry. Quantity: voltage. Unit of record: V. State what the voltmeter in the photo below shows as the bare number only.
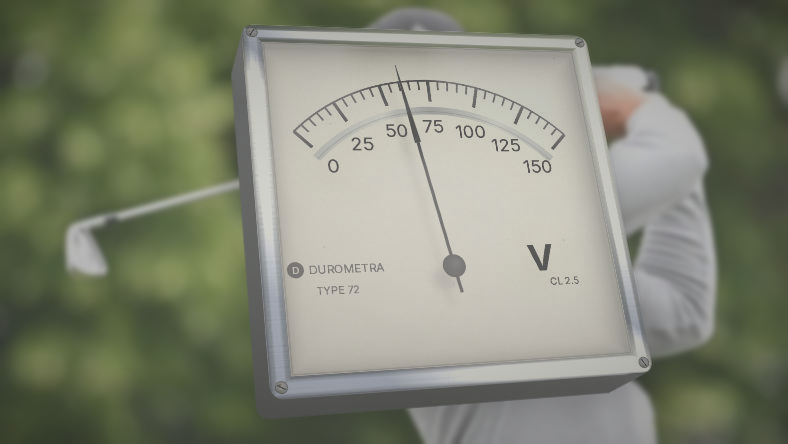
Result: 60
